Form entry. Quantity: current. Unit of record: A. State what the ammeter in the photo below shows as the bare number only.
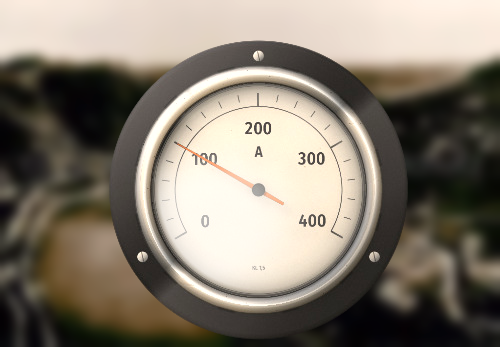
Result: 100
